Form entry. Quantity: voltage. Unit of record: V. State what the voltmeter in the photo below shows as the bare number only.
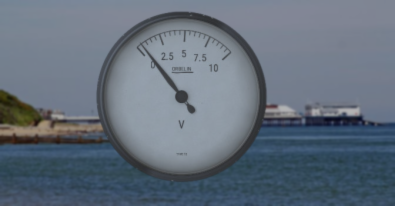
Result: 0.5
